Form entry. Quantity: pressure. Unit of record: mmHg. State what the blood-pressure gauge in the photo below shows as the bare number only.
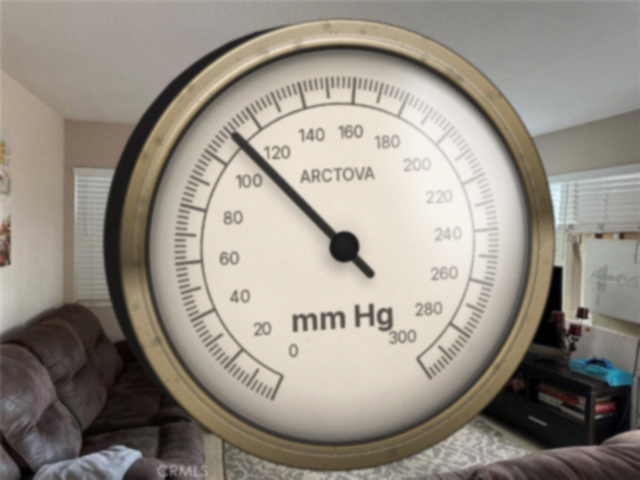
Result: 110
